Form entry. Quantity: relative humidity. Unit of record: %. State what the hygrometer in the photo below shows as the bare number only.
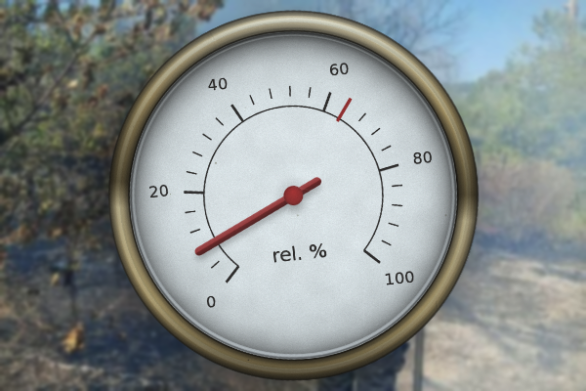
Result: 8
